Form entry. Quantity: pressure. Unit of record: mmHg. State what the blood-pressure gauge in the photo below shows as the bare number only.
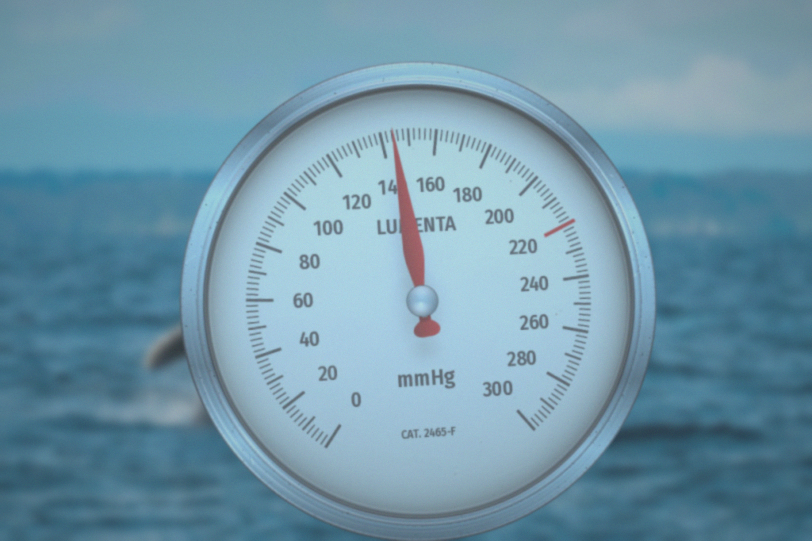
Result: 144
